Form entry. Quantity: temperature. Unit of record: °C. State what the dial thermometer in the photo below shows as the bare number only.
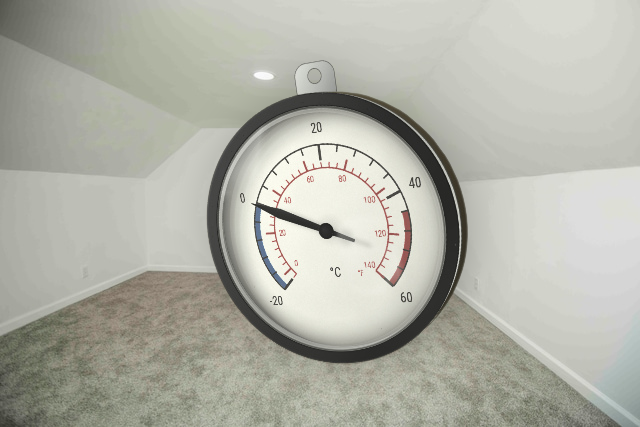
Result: 0
